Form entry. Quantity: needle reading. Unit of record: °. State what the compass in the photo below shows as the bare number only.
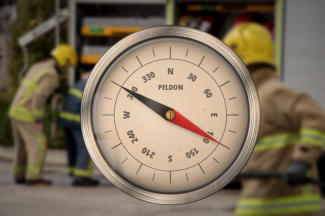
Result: 120
